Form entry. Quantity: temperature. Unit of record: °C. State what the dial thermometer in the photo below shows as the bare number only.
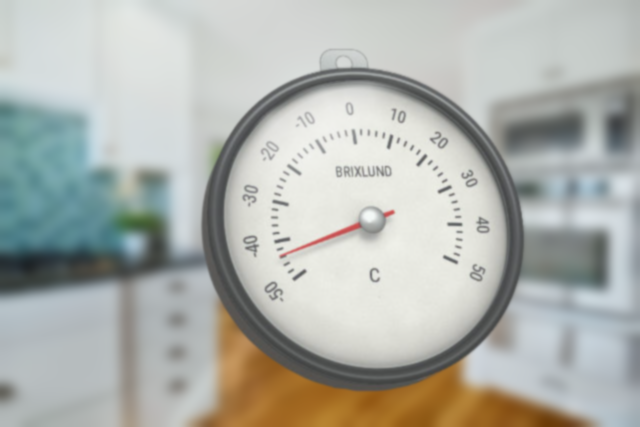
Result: -44
